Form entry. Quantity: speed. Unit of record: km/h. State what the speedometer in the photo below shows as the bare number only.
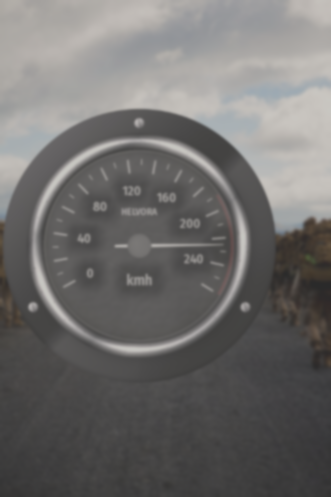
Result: 225
